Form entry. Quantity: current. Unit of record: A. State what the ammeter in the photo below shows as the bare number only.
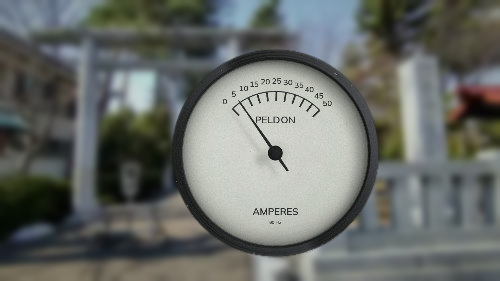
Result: 5
